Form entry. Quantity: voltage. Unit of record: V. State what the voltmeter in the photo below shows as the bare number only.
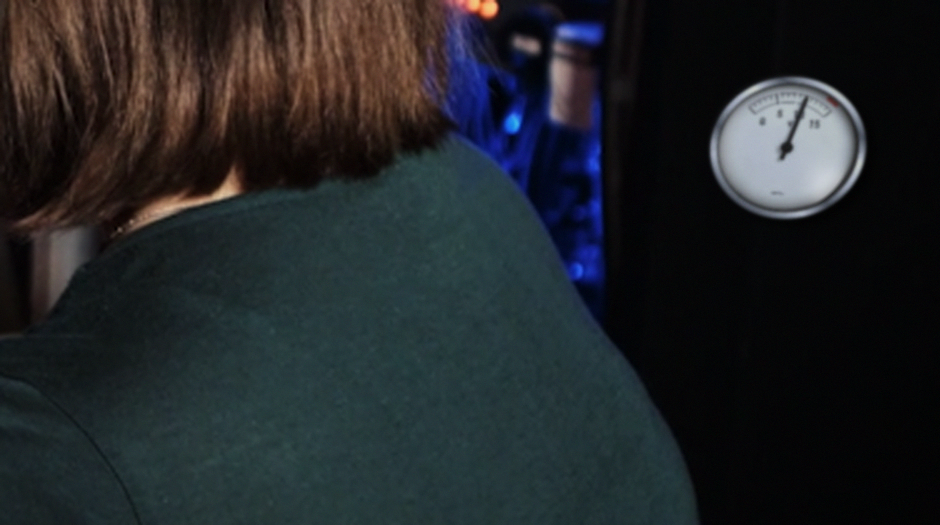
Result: 10
